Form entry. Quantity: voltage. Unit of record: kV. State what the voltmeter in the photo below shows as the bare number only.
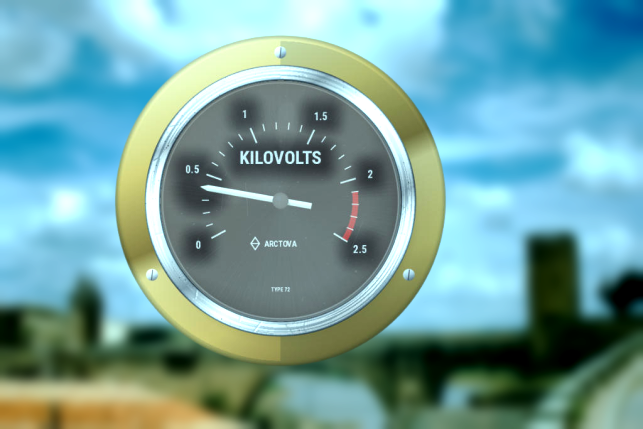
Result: 0.4
